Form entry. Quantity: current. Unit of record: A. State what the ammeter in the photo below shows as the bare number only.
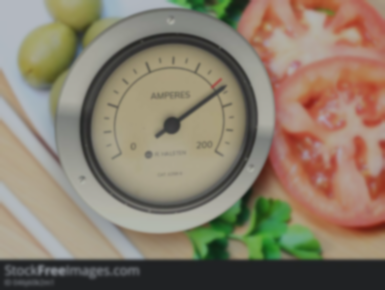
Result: 145
